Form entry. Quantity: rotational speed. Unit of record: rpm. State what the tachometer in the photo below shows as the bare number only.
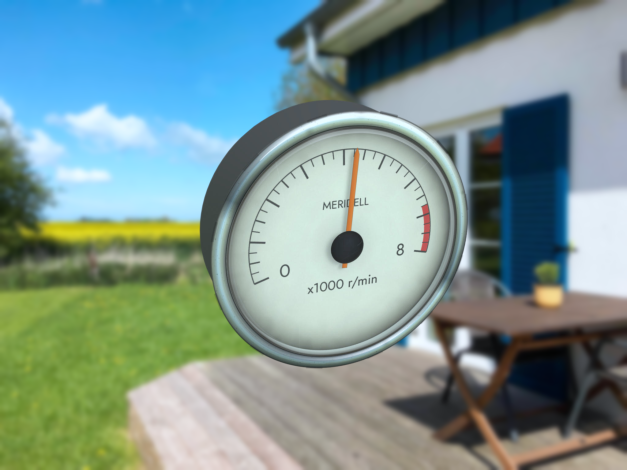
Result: 4250
